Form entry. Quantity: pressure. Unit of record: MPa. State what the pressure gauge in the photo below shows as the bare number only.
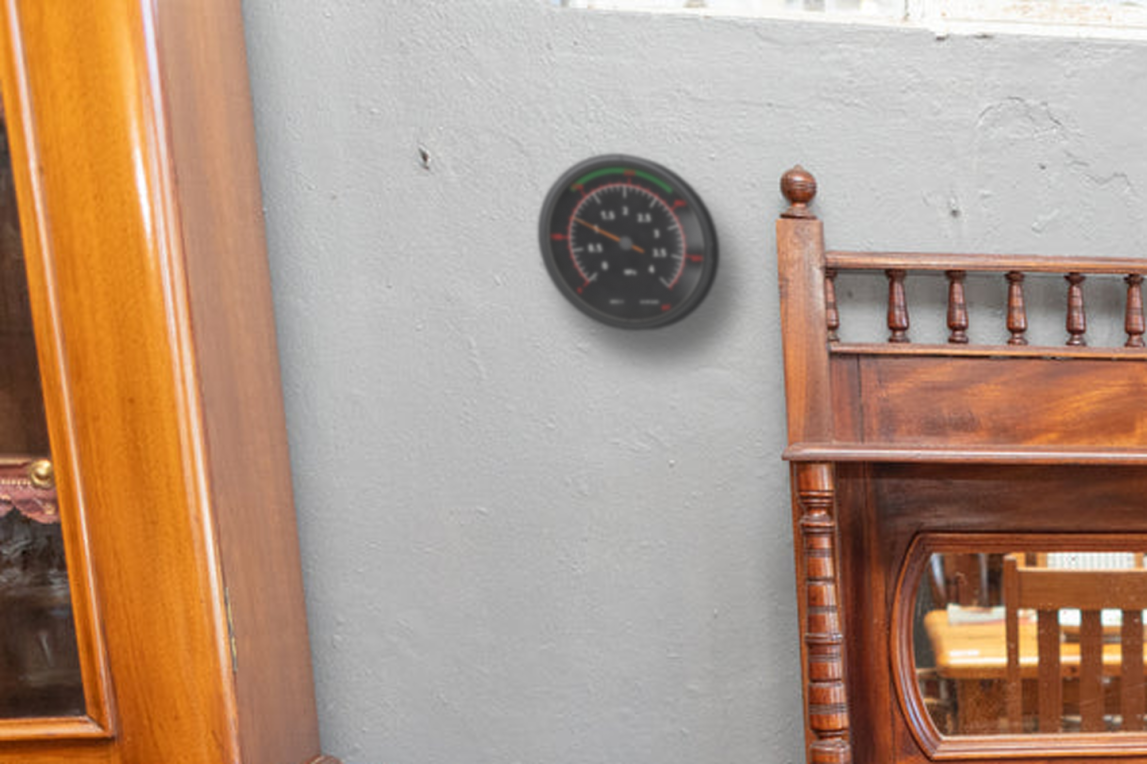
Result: 1
